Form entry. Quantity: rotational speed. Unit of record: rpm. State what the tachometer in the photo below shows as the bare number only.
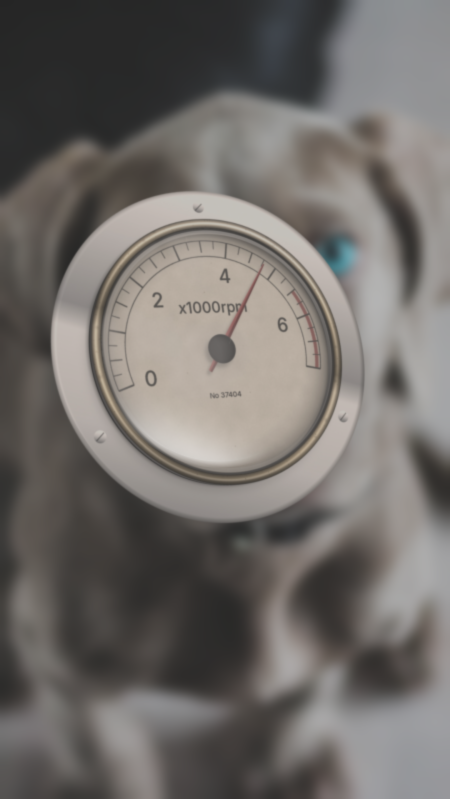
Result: 4750
